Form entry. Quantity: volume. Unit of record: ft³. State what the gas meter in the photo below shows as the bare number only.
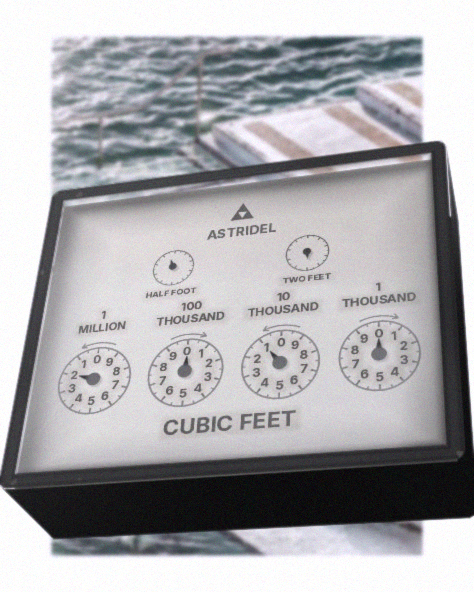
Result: 201000
